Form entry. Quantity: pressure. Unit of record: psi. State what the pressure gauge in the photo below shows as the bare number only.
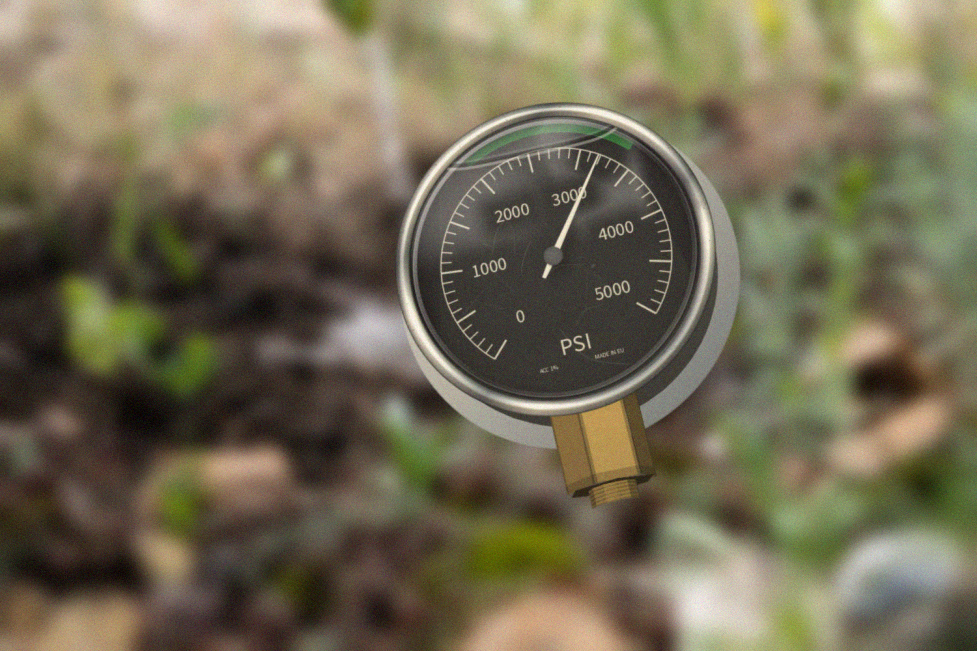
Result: 3200
